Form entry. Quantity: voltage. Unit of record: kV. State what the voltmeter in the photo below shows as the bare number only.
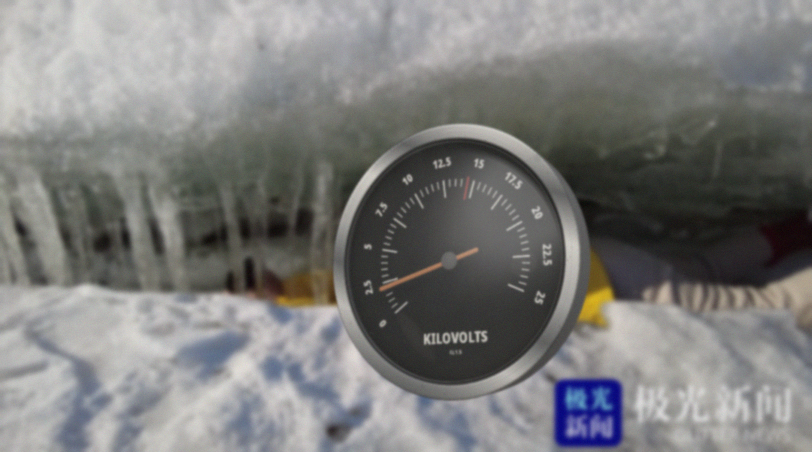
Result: 2
